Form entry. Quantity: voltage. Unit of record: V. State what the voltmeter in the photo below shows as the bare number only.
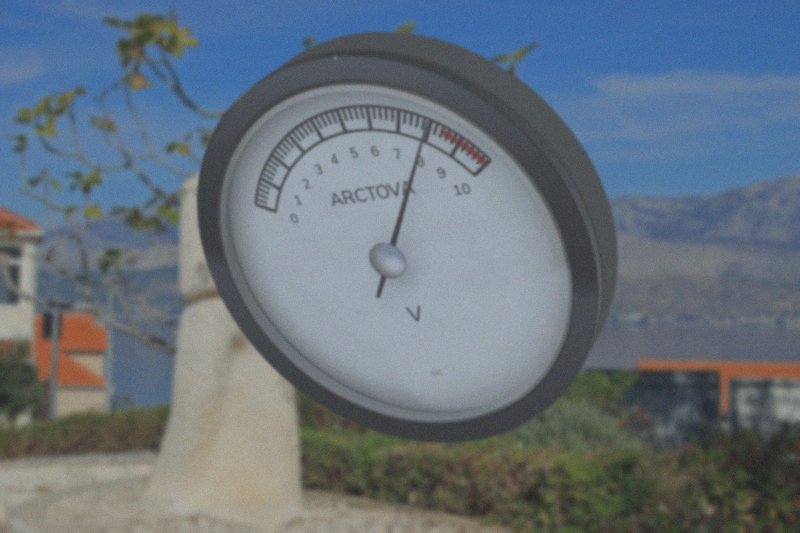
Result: 8
